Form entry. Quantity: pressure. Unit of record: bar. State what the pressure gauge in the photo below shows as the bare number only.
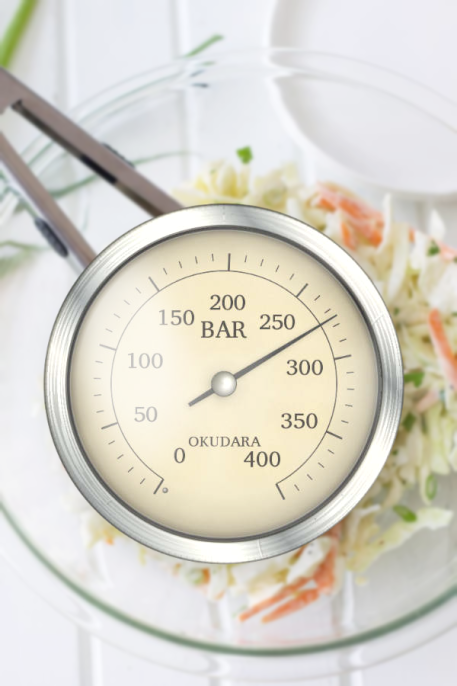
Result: 275
